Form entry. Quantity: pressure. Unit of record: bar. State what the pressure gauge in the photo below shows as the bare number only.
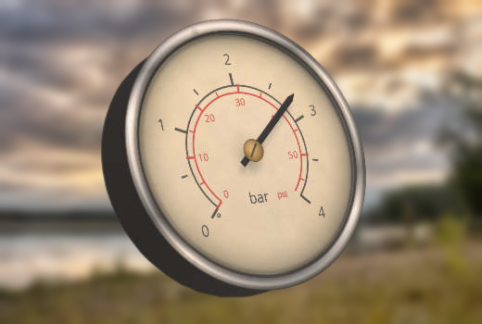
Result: 2.75
